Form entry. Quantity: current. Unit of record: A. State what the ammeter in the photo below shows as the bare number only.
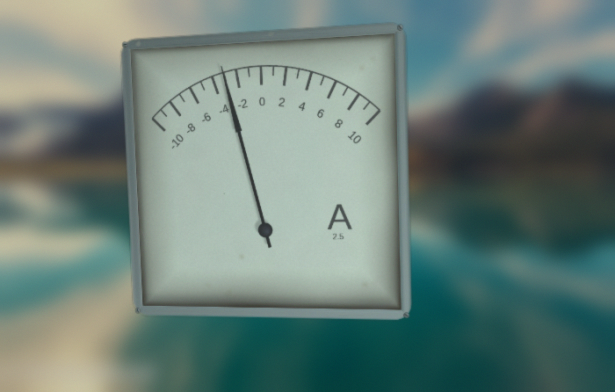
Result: -3
